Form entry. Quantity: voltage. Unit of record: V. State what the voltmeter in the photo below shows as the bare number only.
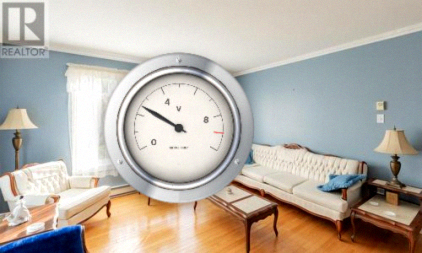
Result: 2.5
